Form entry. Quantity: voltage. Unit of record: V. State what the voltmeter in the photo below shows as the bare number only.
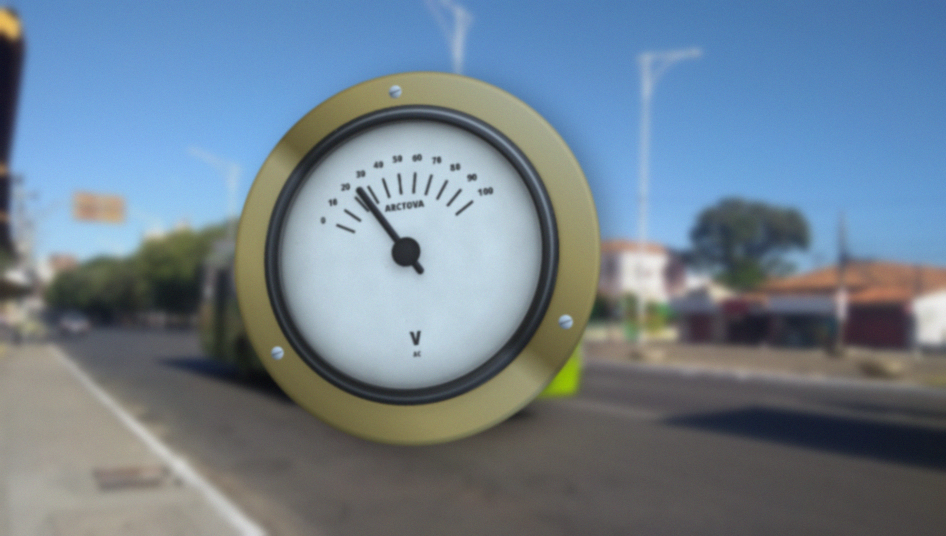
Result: 25
